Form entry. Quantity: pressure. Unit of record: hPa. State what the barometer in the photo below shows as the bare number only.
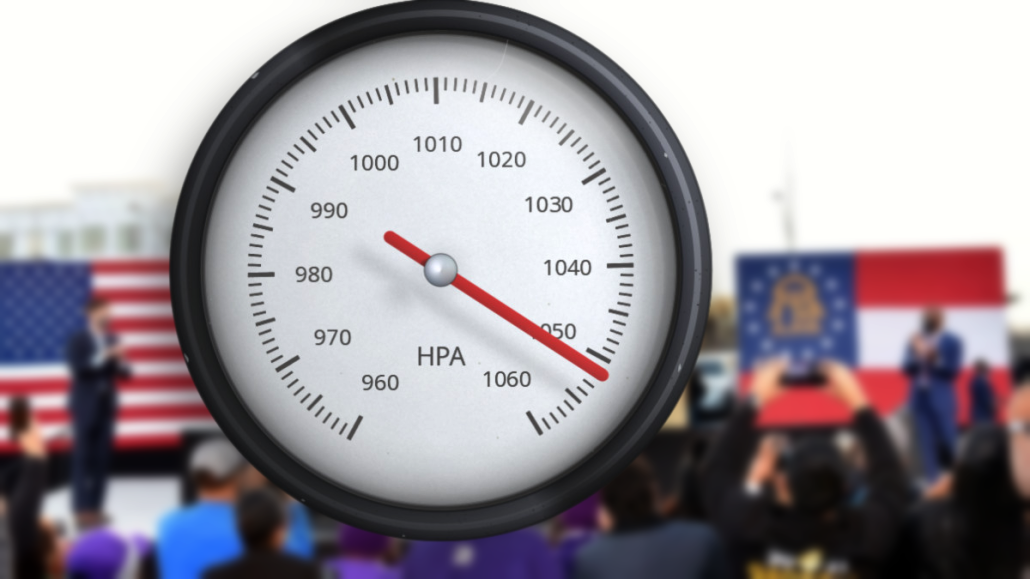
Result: 1051.5
